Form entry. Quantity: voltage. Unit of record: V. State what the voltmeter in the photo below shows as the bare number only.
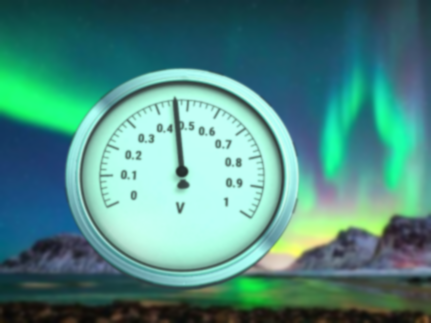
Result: 0.46
